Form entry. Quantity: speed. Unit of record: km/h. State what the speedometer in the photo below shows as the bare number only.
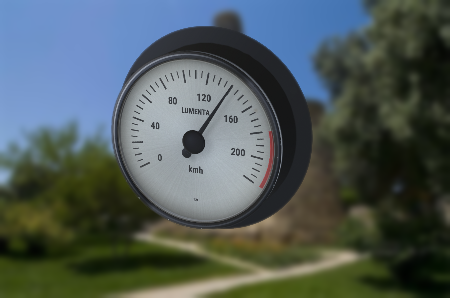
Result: 140
